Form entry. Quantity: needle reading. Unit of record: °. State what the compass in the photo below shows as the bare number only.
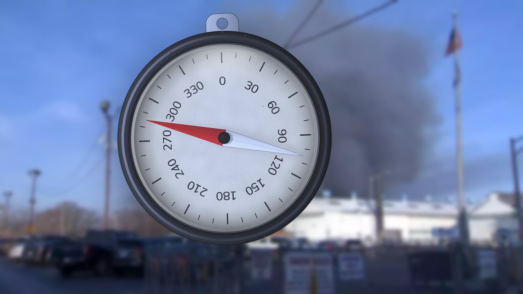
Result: 285
